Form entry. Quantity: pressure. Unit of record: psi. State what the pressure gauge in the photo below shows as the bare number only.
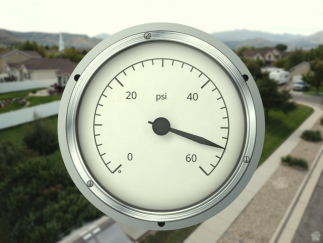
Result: 54
